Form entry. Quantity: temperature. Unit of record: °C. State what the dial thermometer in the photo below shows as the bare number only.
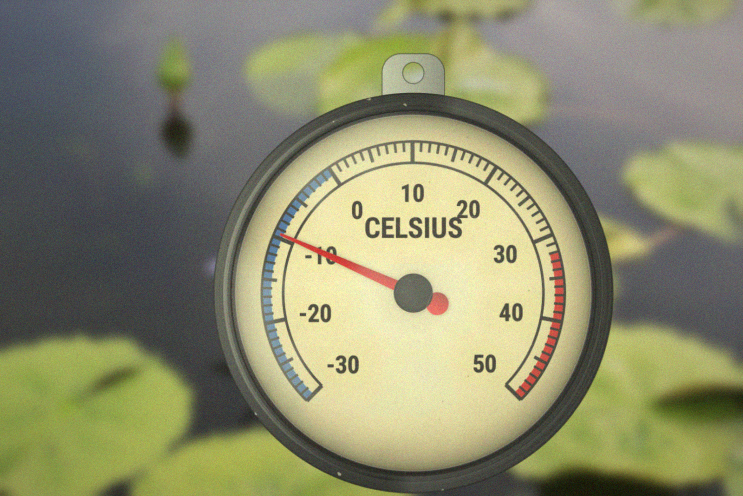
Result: -9.5
